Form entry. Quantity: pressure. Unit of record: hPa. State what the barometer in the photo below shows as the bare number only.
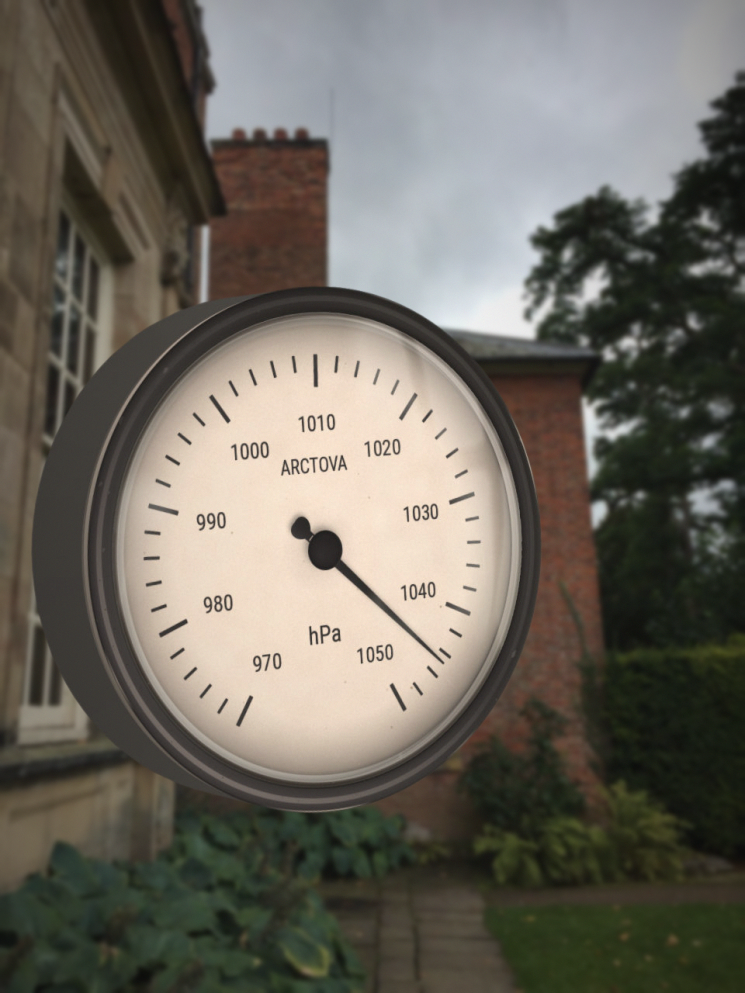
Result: 1045
